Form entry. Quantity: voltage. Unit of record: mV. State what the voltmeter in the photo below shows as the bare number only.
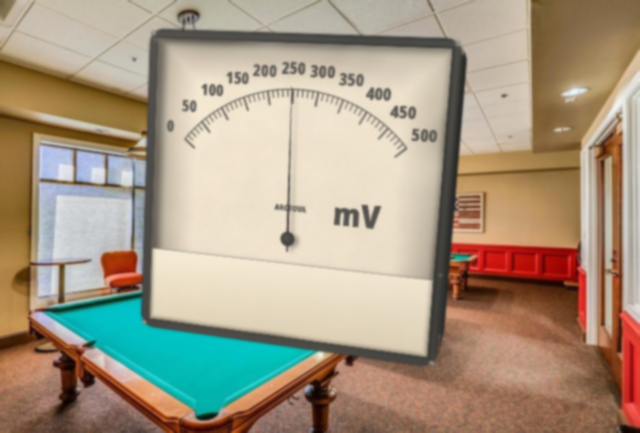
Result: 250
